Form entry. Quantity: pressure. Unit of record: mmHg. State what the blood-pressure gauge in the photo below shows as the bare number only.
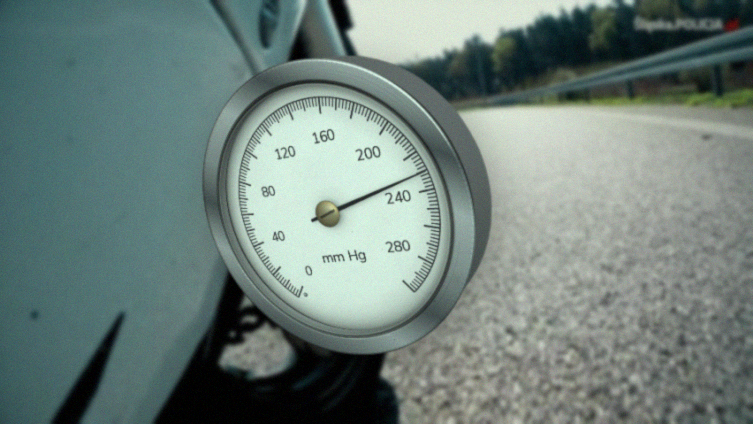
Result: 230
